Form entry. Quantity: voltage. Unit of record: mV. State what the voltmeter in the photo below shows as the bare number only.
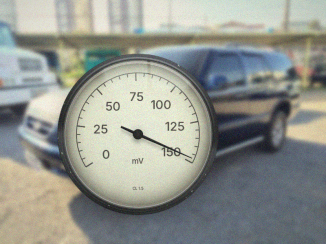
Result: 147.5
